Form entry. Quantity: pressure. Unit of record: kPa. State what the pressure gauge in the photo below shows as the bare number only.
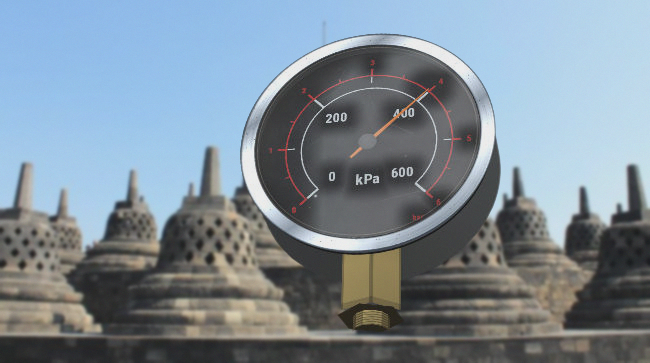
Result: 400
